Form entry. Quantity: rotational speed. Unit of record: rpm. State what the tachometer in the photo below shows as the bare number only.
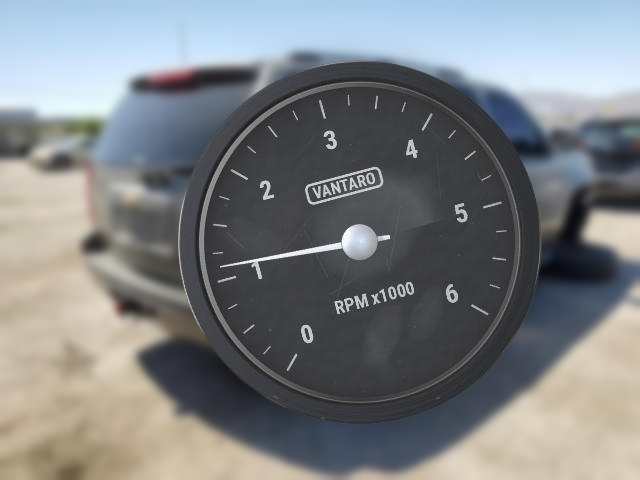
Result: 1125
